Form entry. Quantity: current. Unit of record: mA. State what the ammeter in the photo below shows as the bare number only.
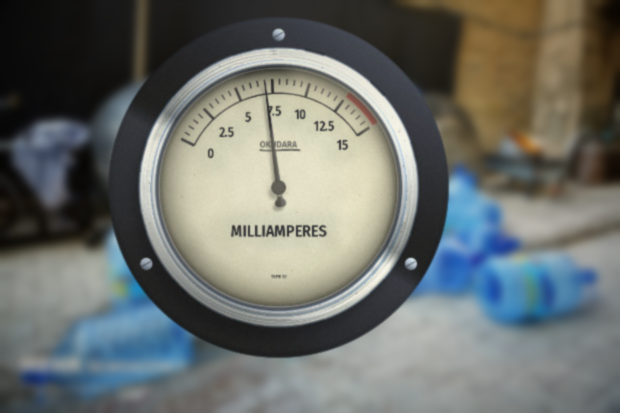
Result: 7
